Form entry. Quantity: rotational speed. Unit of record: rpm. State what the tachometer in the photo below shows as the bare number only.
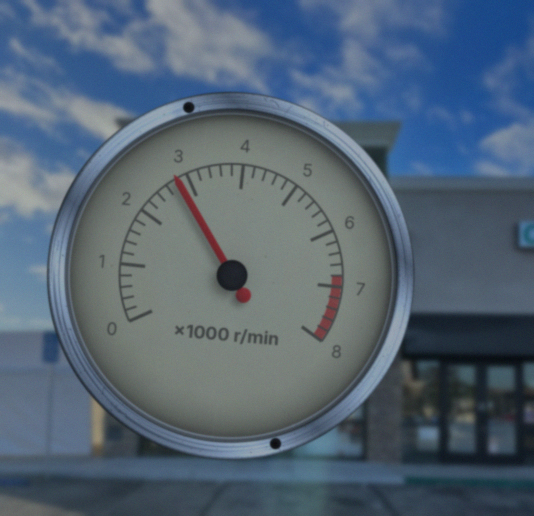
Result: 2800
